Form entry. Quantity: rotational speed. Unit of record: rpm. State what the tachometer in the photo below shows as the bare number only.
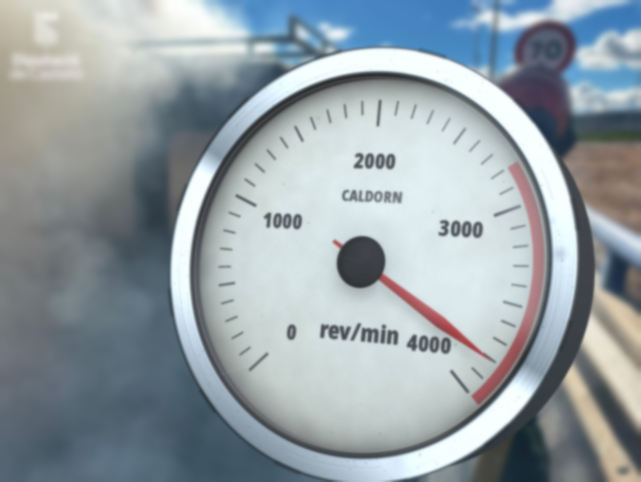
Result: 3800
